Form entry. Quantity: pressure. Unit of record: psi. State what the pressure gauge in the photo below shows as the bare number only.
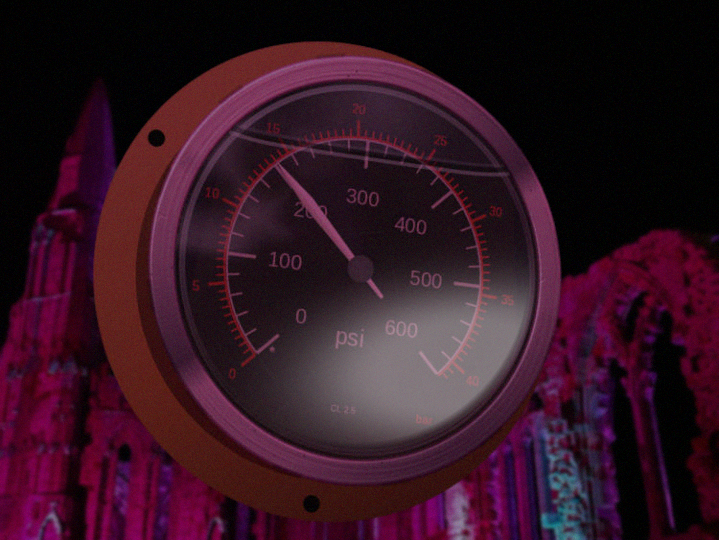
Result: 200
